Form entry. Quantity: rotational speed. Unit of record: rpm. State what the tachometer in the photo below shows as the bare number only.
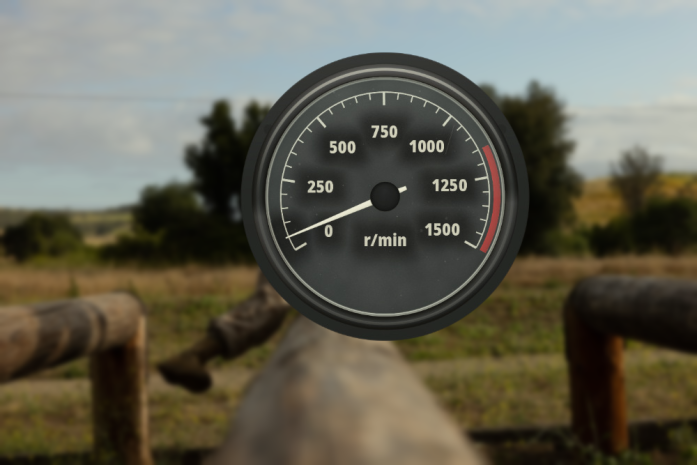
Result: 50
